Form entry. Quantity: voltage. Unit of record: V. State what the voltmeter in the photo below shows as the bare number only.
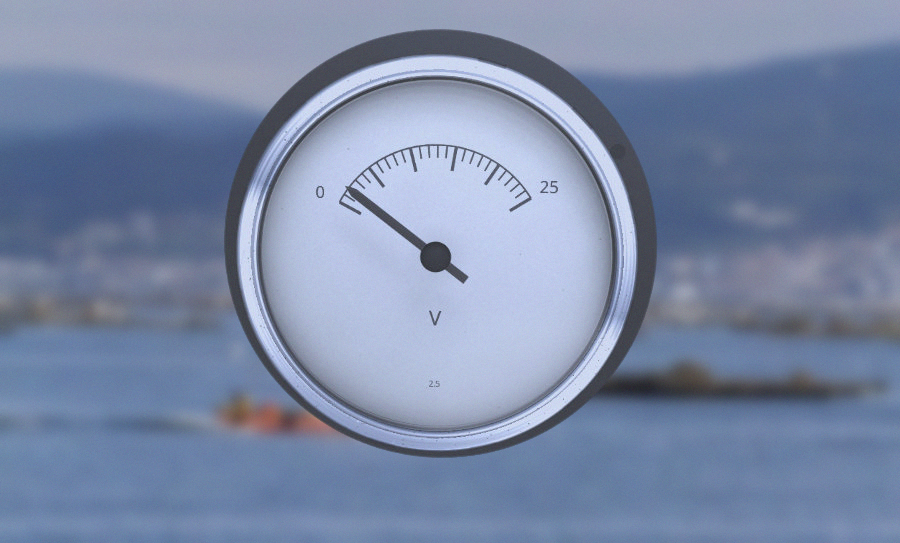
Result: 2
